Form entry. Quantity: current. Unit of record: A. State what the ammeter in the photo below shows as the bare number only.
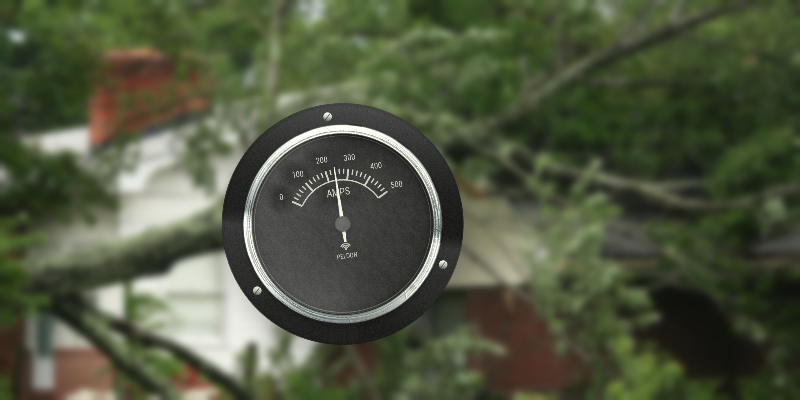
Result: 240
